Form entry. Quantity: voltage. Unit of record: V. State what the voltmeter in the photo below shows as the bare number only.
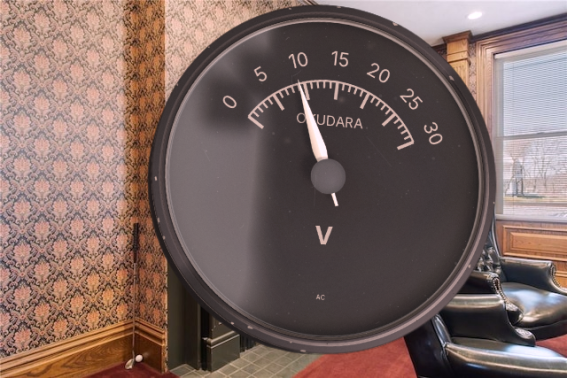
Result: 9
